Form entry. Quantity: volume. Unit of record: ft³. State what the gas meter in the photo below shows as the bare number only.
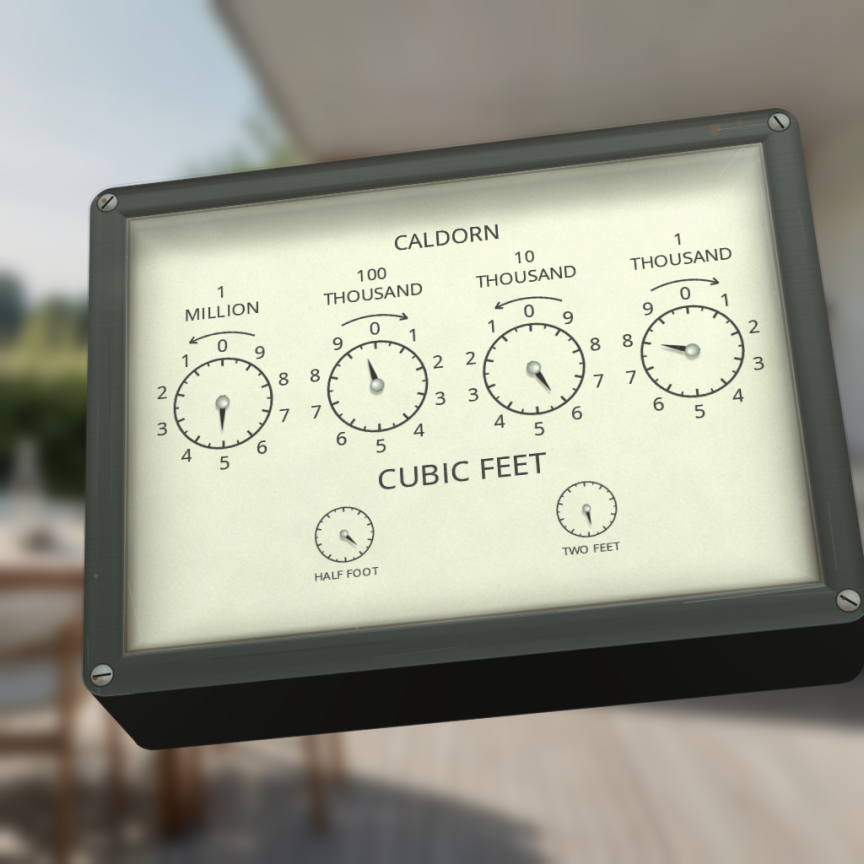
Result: 495800
